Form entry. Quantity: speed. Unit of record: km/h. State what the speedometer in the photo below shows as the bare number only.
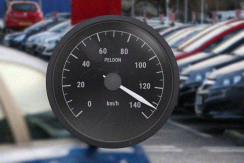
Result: 132.5
